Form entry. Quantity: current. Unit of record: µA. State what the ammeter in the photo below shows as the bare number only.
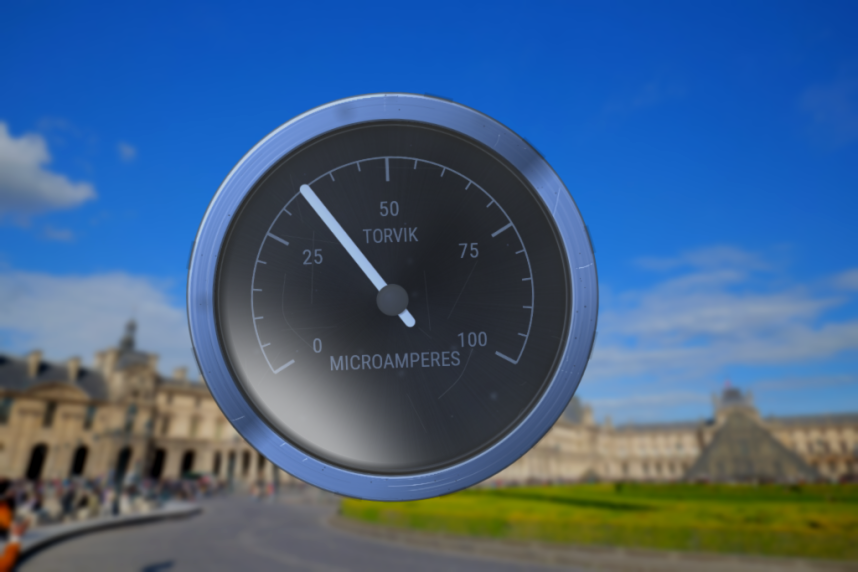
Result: 35
